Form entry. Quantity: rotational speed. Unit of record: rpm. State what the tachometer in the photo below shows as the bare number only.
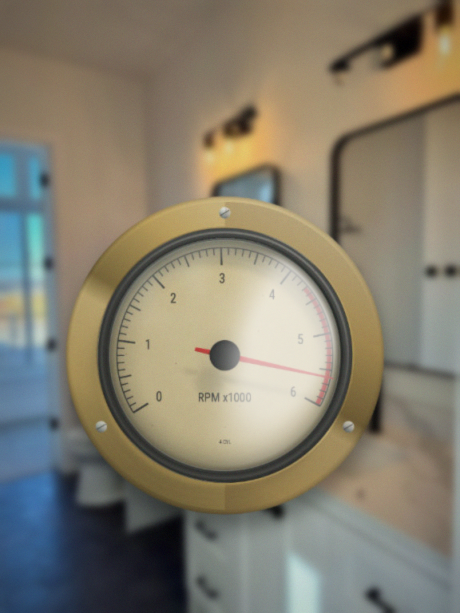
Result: 5600
